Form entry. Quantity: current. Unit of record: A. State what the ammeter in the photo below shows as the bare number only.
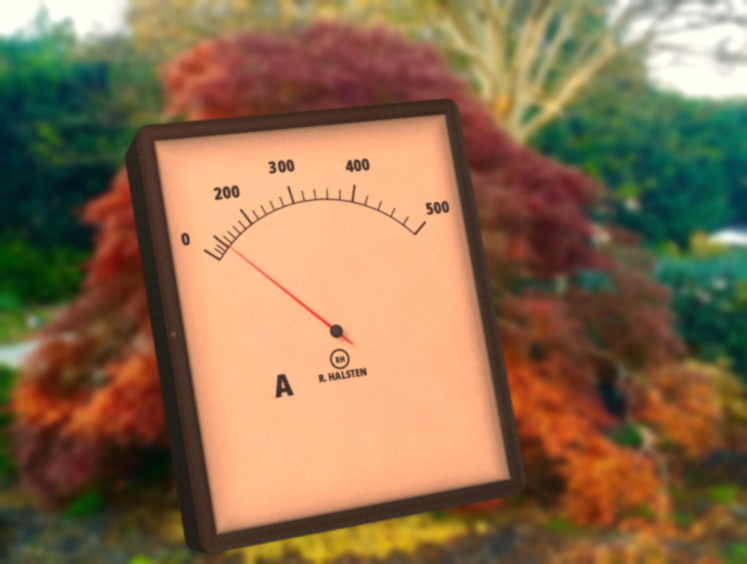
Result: 100
